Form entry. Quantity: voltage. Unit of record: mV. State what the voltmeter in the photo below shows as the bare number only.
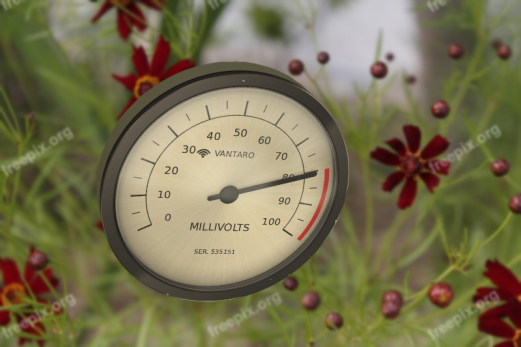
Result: 80
